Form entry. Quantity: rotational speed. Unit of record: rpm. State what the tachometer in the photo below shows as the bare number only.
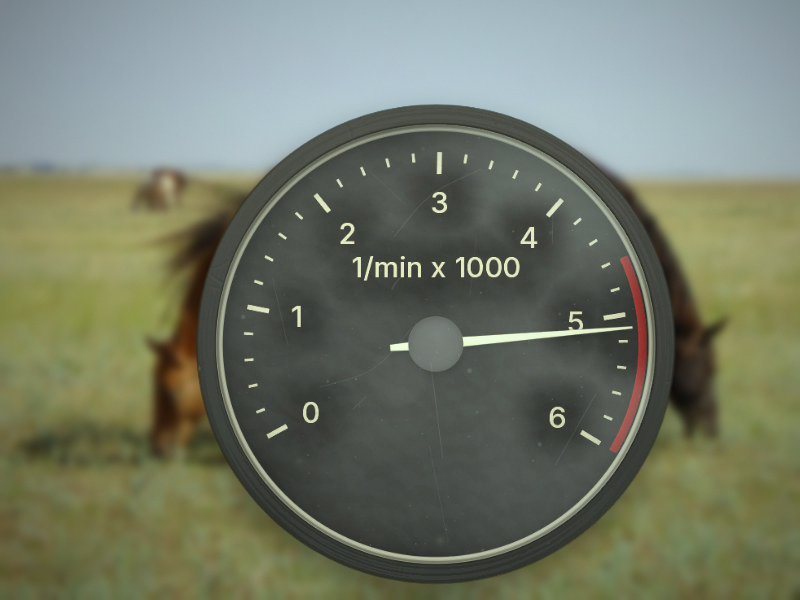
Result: 5100
